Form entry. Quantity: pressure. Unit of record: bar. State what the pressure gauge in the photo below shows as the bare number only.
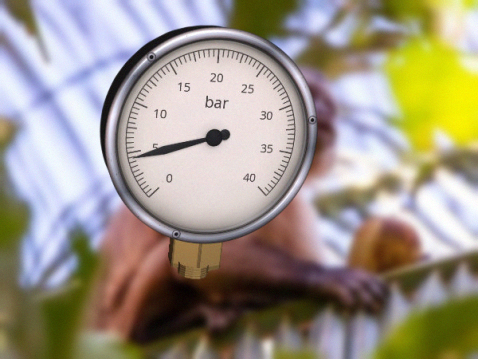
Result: 4.5
